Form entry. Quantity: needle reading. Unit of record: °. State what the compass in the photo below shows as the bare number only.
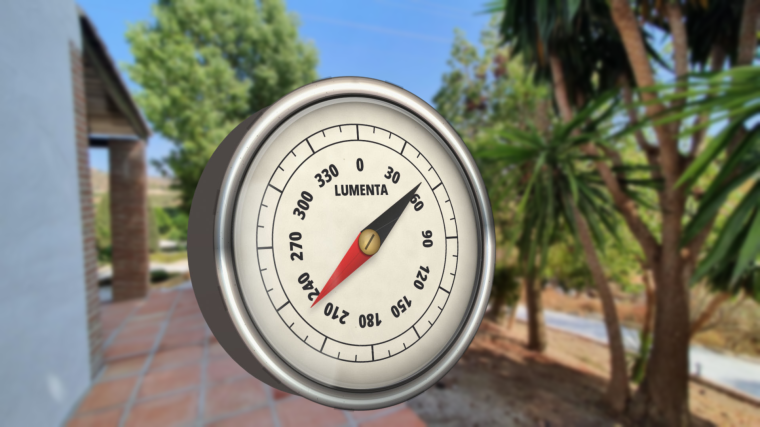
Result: 230
